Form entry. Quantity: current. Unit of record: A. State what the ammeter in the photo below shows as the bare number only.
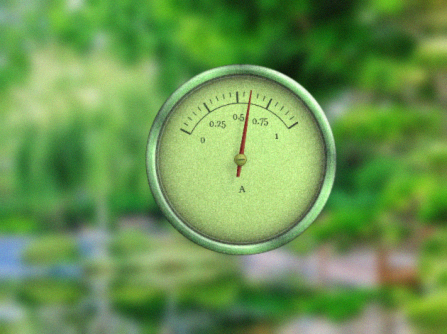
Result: 0.6
